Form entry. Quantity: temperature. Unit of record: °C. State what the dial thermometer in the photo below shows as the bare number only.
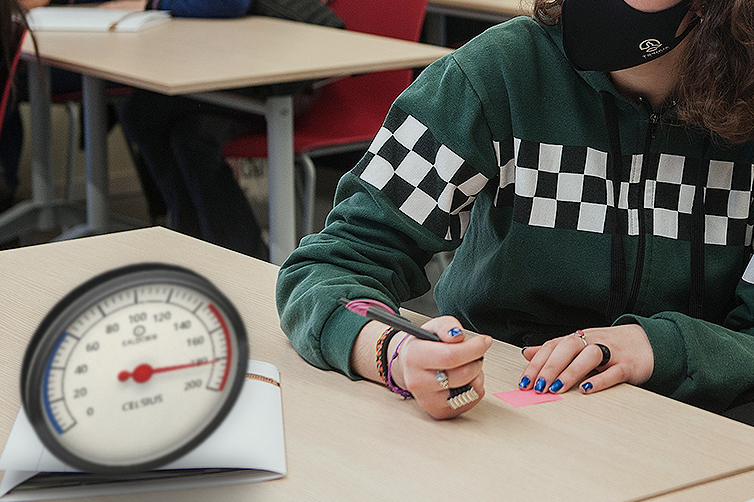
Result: 180
